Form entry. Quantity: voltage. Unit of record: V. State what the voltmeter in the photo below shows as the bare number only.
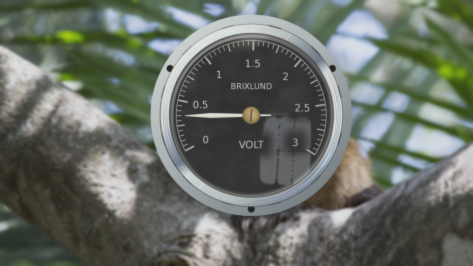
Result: 0.35
